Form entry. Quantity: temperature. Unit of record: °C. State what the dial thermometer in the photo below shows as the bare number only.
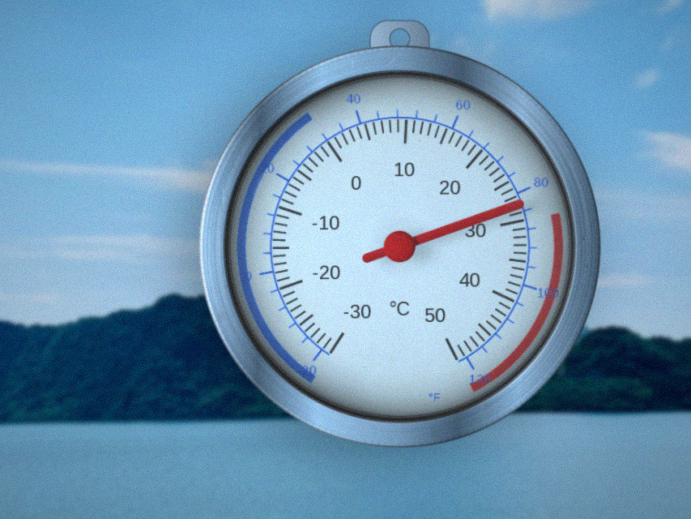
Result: 28
